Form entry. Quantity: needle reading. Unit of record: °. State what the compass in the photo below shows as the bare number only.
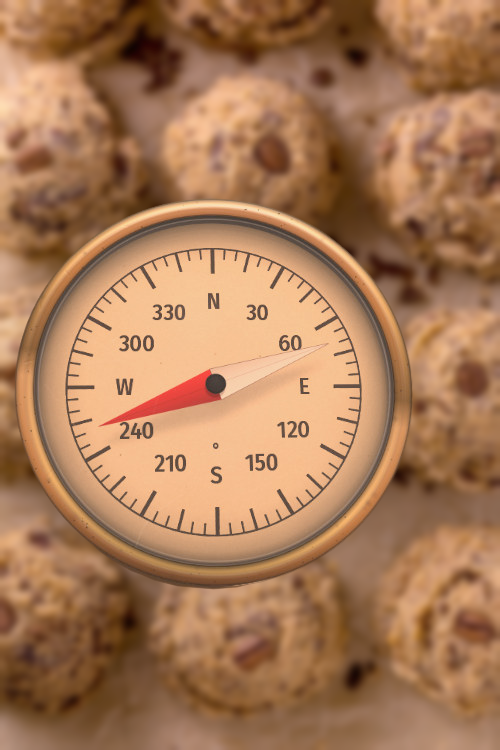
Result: 250
